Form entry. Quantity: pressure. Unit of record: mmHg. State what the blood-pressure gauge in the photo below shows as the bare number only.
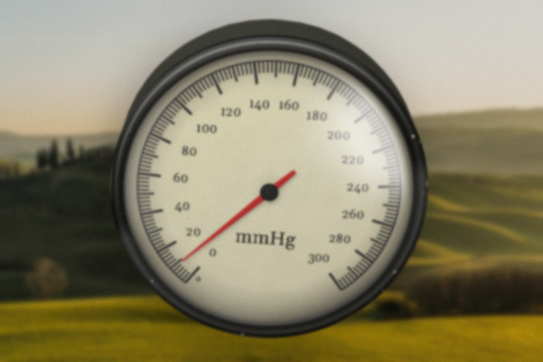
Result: 10
